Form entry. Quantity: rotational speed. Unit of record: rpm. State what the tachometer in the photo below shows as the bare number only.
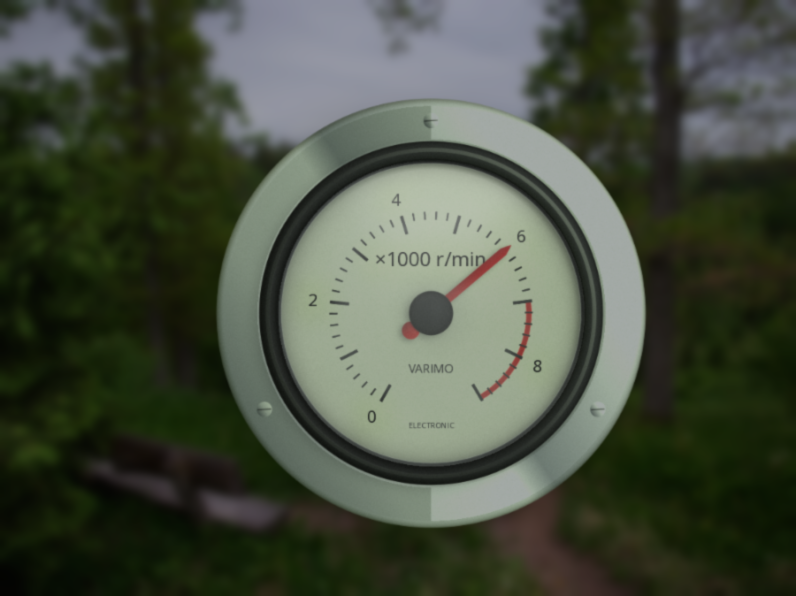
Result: 6000
